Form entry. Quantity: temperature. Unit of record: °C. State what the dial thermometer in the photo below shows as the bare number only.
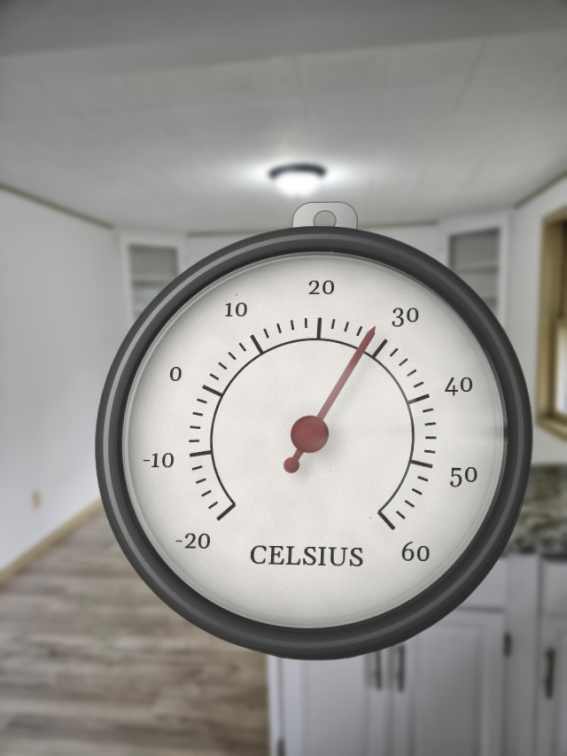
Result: 28
